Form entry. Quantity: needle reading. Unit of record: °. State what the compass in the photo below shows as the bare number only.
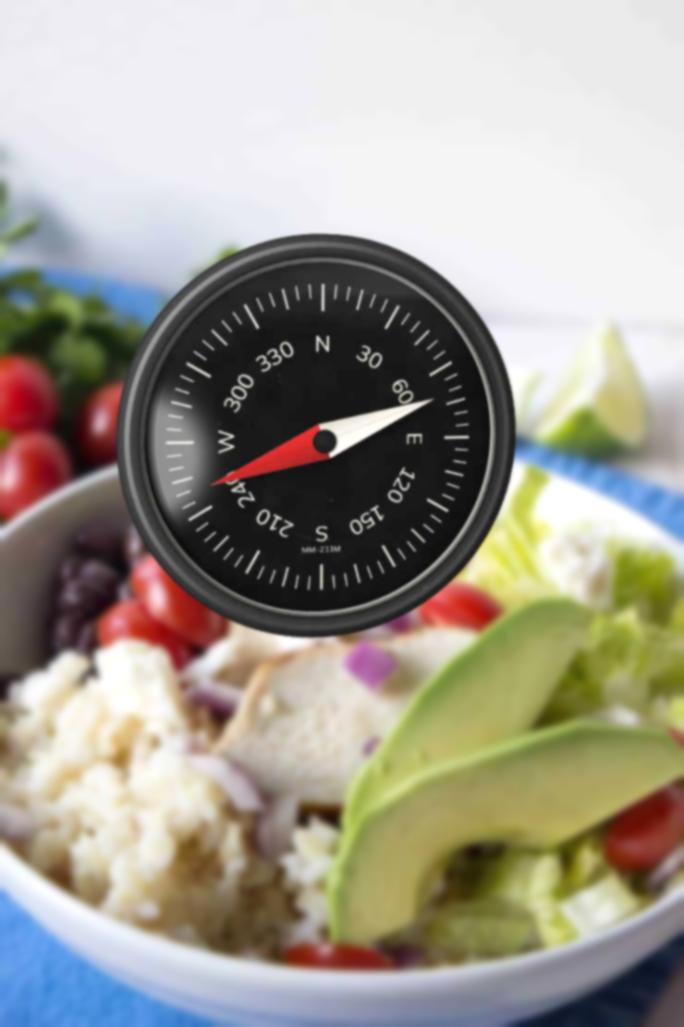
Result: 250
